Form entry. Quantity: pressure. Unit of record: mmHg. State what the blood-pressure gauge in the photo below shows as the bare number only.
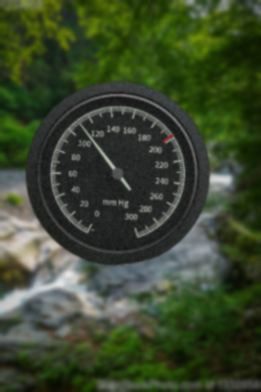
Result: 110
